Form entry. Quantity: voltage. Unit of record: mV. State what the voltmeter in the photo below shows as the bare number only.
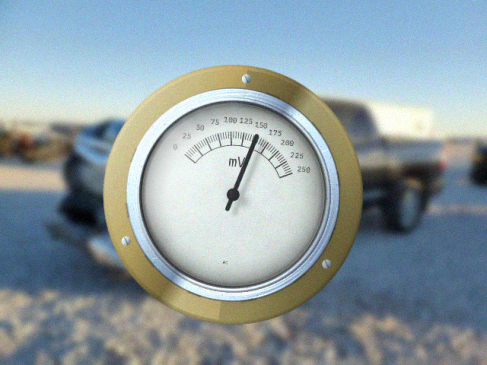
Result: 150
